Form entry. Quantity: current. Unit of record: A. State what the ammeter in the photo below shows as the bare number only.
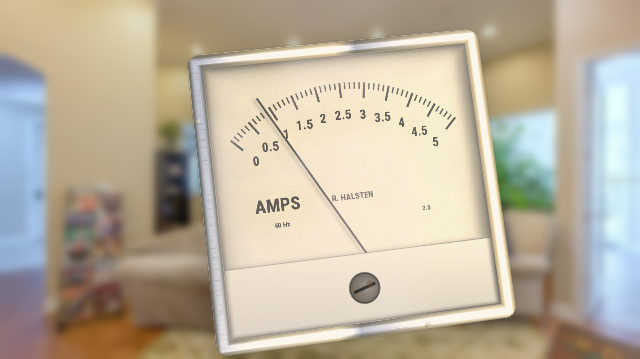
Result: 0.9
